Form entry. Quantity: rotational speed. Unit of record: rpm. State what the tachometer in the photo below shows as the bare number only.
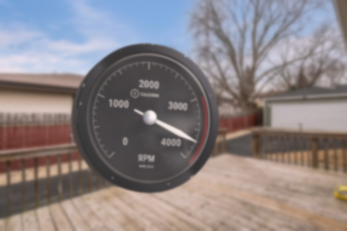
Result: 3700
